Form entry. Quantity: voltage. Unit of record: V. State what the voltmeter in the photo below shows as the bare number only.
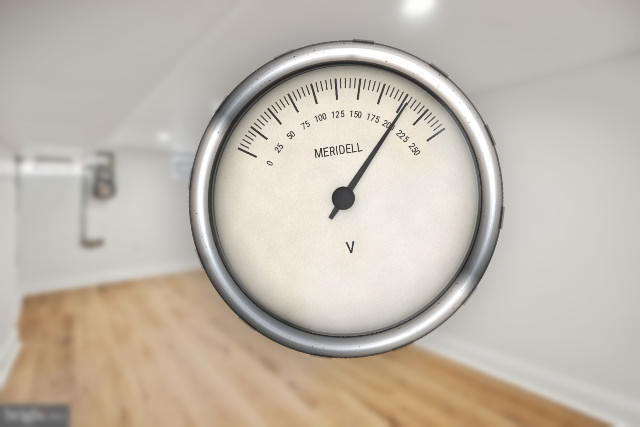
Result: 205
